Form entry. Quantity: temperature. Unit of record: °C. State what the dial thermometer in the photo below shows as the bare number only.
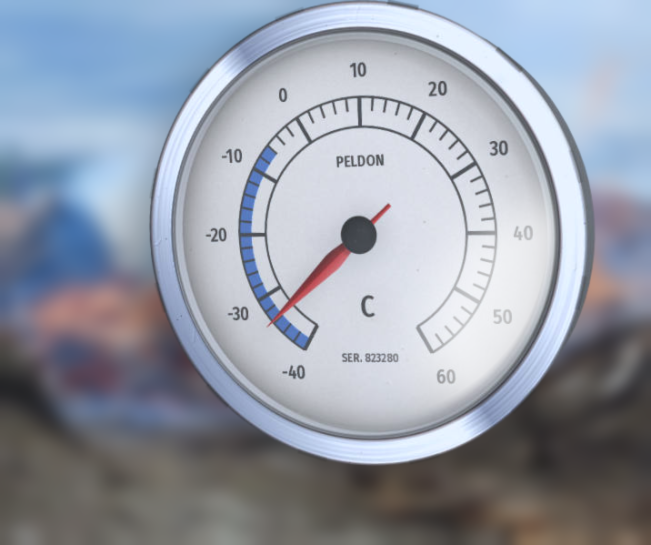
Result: -34
